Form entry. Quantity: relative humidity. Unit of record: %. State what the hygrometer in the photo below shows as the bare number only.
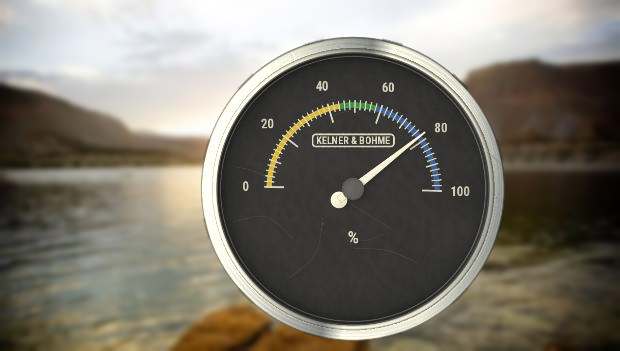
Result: 78
